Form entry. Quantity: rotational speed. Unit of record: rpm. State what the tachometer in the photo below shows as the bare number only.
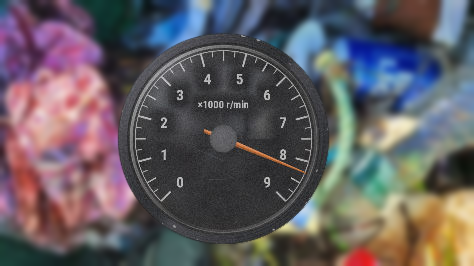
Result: 8250
